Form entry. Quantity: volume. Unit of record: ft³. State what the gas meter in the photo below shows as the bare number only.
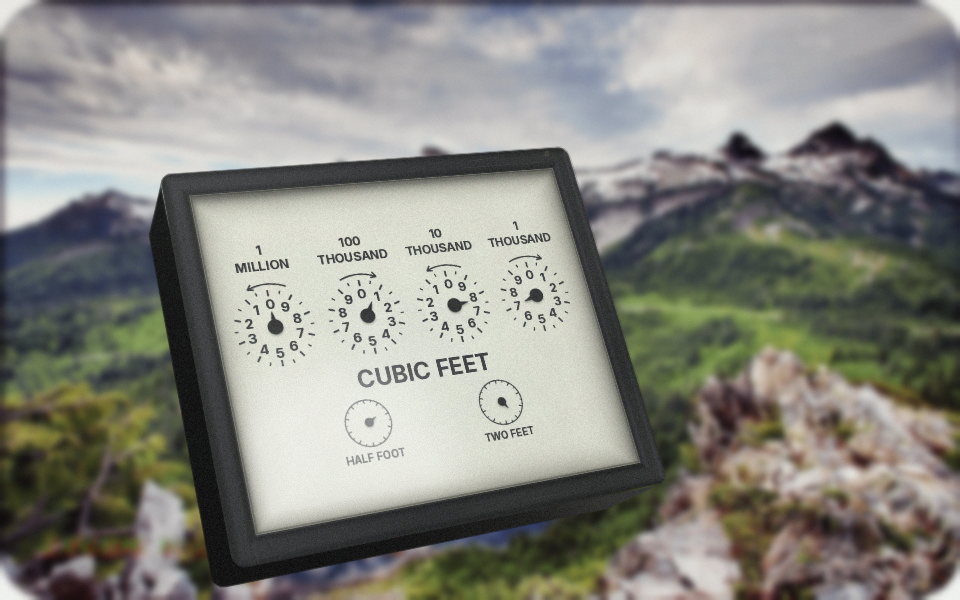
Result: 7700
